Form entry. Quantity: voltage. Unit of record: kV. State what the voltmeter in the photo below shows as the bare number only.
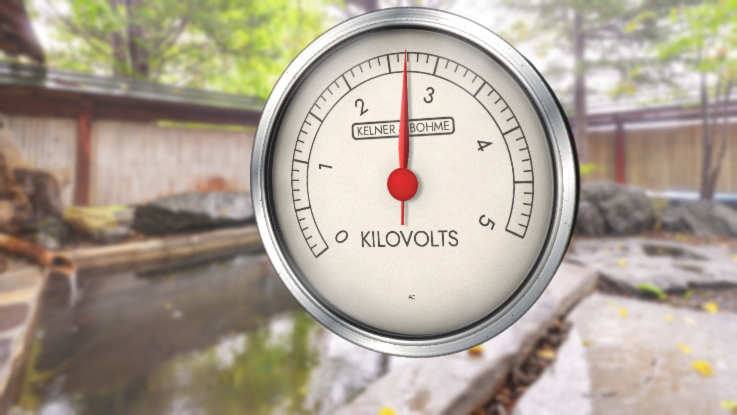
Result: 2.7
